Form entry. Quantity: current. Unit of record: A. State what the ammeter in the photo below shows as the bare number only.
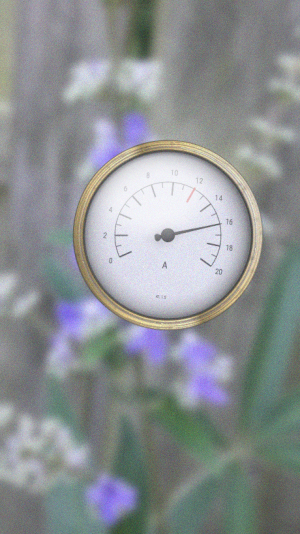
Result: 16
